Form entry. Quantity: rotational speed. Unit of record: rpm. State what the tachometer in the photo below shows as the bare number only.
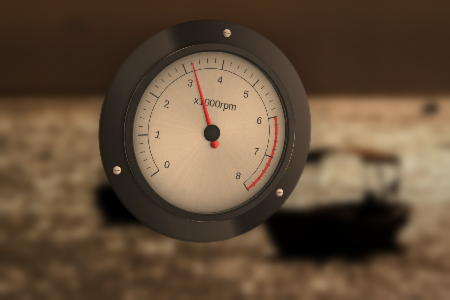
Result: 3200
